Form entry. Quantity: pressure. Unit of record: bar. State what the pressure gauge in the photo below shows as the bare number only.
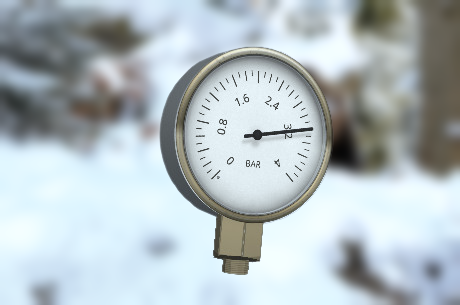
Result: 3.2
